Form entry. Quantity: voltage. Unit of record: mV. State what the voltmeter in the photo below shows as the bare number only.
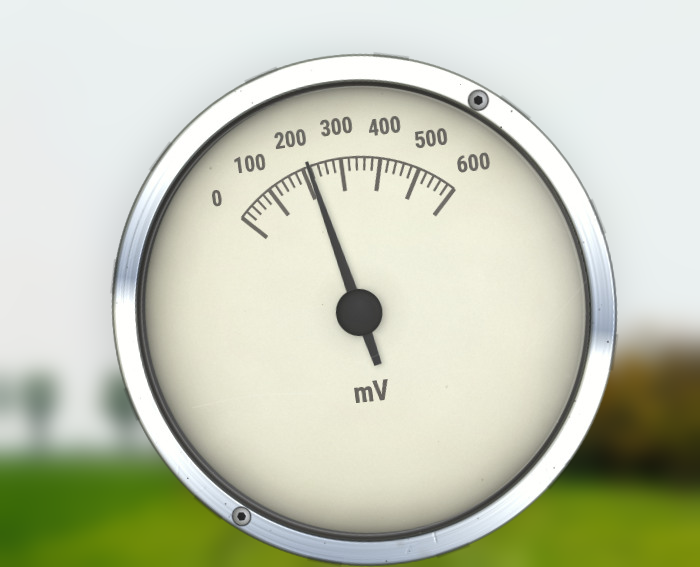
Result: 220
